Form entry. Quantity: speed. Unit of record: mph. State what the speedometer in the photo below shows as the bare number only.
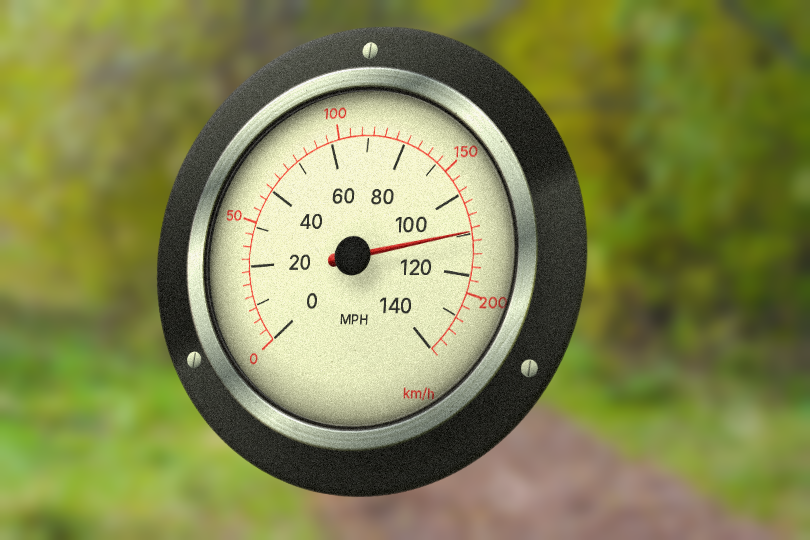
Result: 110
